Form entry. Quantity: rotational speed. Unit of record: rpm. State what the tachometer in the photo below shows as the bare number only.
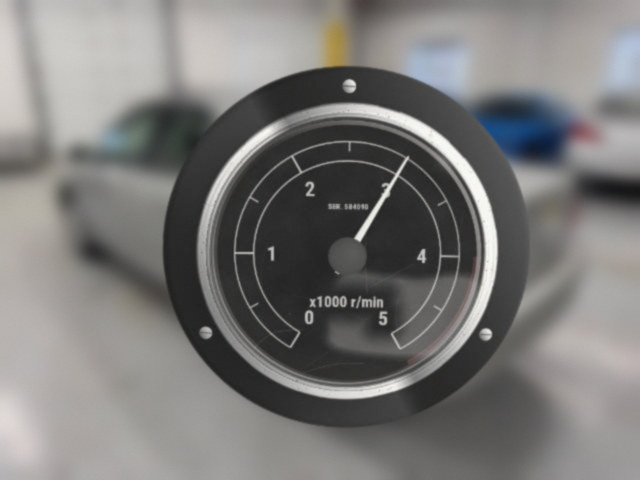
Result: 3000
